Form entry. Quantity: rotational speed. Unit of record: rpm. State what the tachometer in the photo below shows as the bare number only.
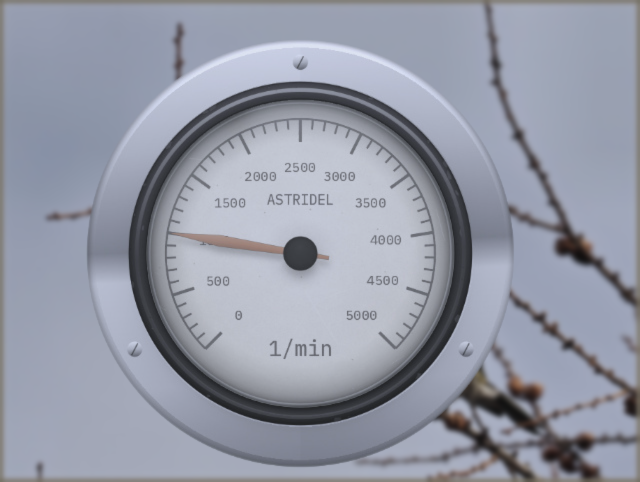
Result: 1000
